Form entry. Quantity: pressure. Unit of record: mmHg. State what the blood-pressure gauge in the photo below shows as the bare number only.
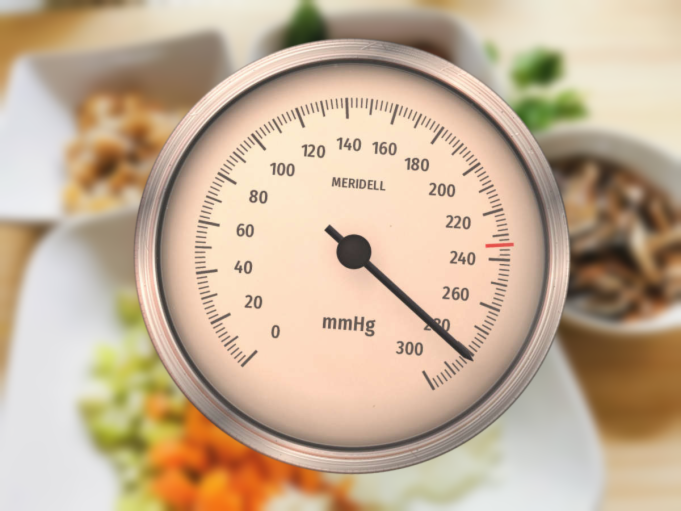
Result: 282
